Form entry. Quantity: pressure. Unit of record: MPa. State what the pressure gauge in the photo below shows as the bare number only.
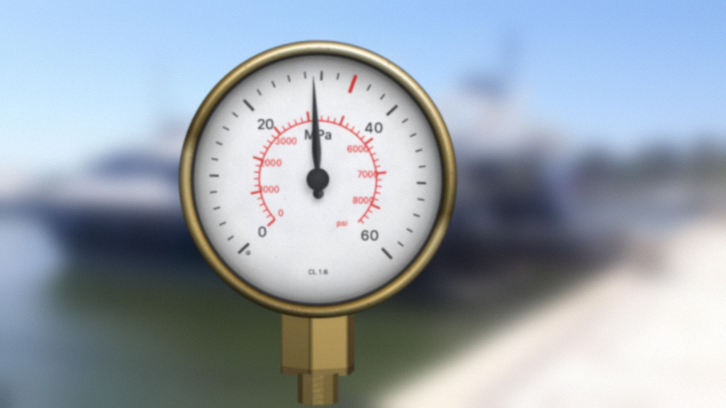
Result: 29
